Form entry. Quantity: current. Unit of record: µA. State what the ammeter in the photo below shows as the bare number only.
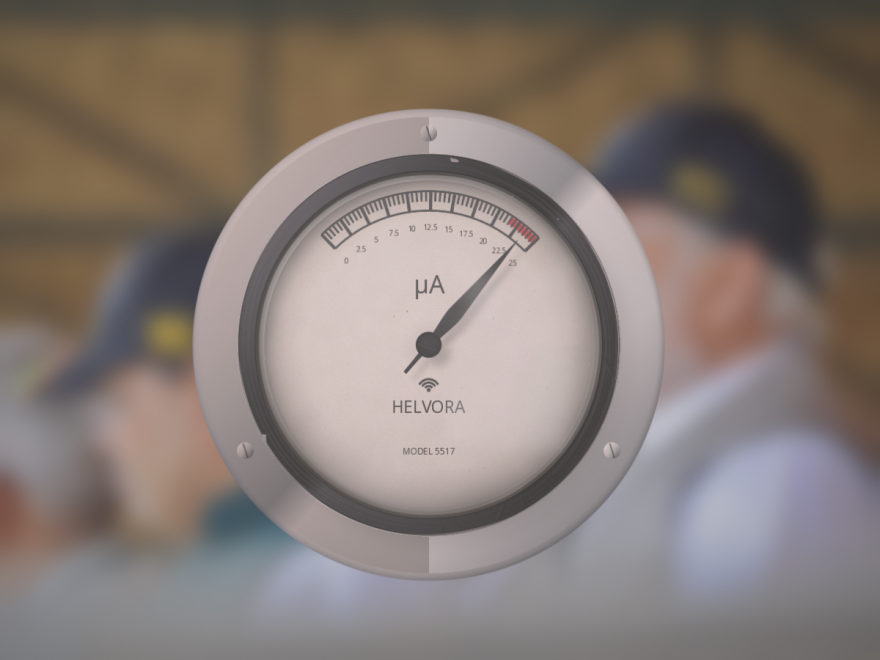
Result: 23.5
